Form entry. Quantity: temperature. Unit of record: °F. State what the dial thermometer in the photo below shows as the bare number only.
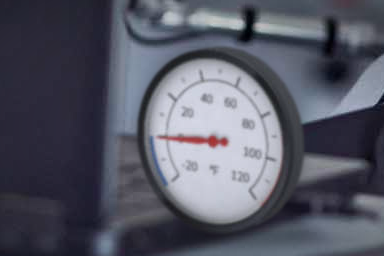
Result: 0
